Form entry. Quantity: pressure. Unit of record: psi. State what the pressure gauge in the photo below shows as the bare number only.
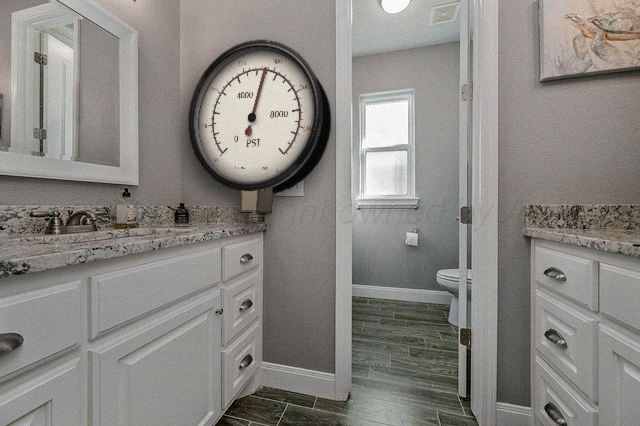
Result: 5500
